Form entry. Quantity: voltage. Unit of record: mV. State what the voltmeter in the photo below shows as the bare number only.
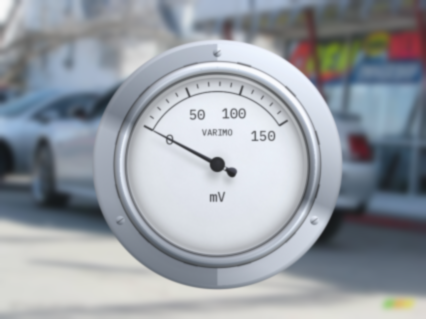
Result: 0
